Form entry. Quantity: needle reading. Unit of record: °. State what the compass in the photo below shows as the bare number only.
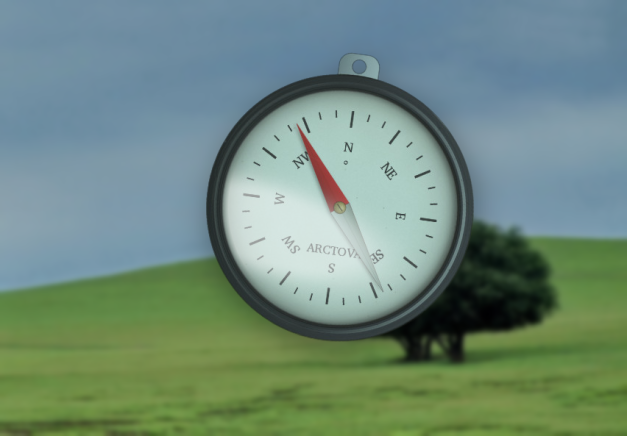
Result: 325
